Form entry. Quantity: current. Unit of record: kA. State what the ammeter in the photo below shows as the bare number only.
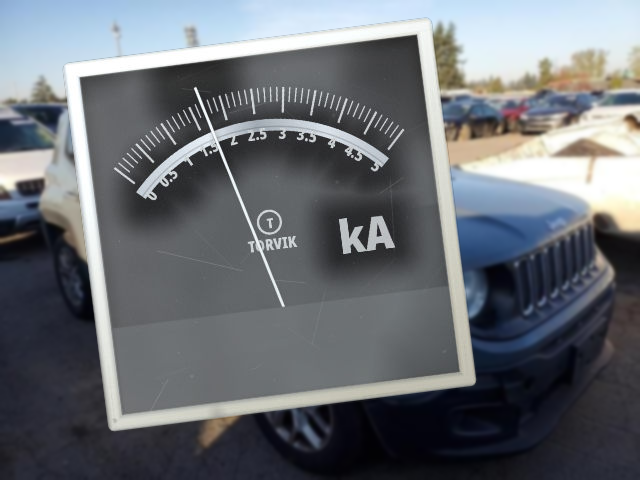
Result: 1.7
